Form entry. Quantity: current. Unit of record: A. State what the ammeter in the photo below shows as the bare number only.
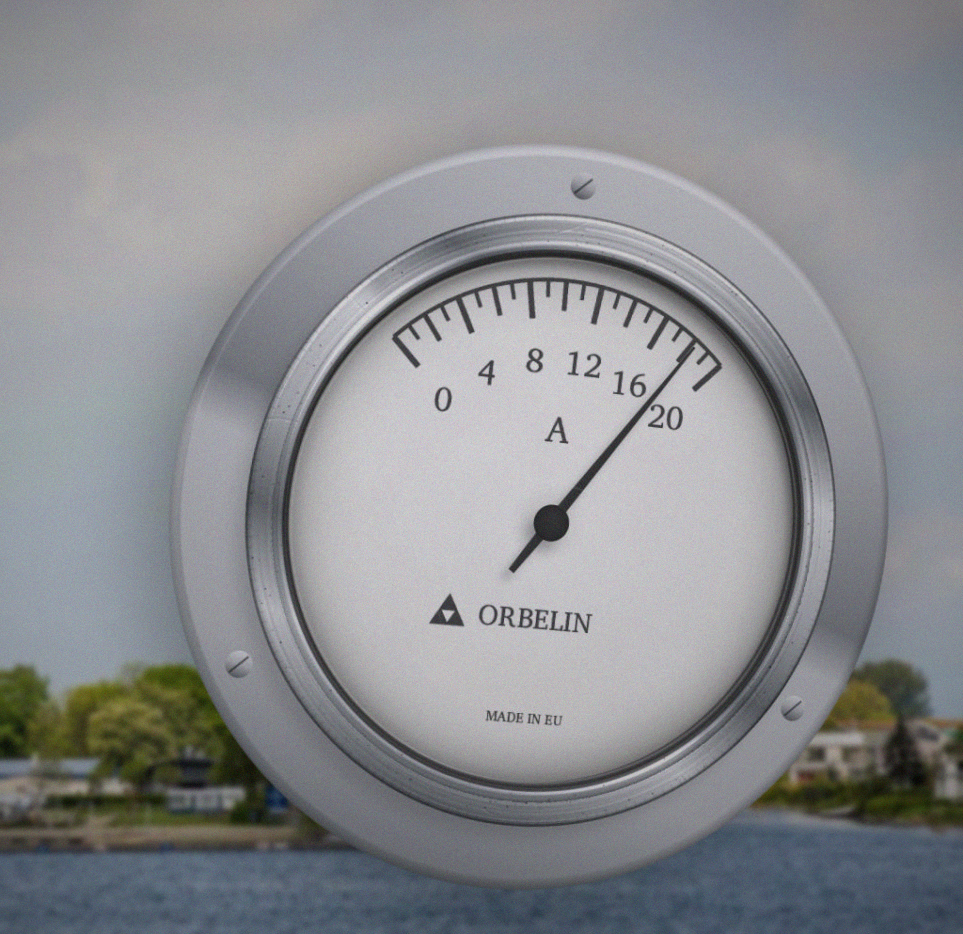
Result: 18
